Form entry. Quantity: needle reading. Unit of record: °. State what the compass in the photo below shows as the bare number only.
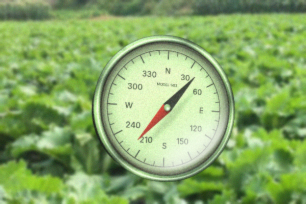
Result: 220
